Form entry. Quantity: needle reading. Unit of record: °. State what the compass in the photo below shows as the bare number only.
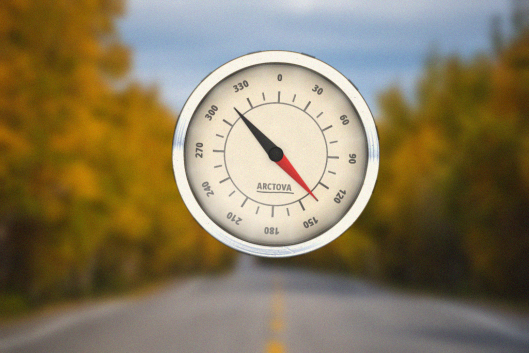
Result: 135
